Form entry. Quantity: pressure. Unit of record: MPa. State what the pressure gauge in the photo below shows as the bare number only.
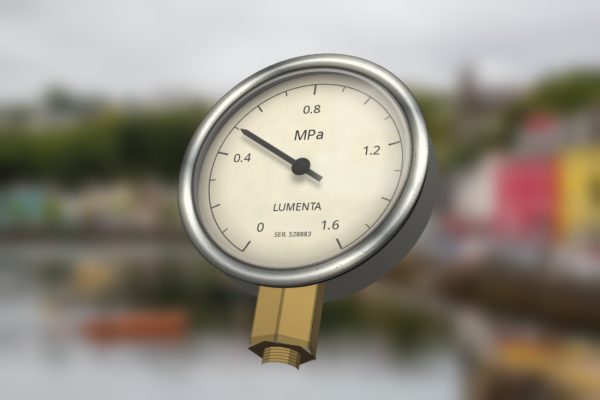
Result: 0.5
